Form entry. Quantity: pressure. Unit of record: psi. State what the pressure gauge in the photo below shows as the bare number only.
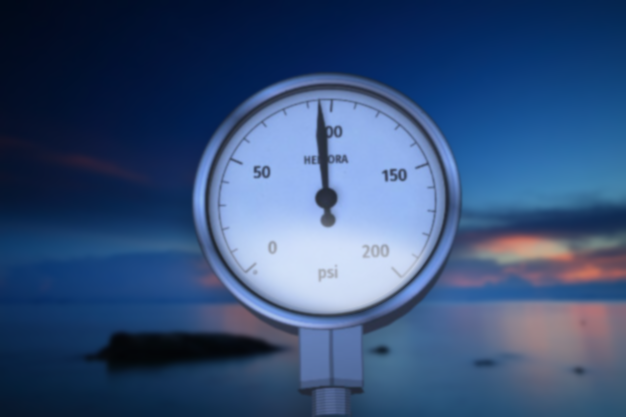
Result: 95
